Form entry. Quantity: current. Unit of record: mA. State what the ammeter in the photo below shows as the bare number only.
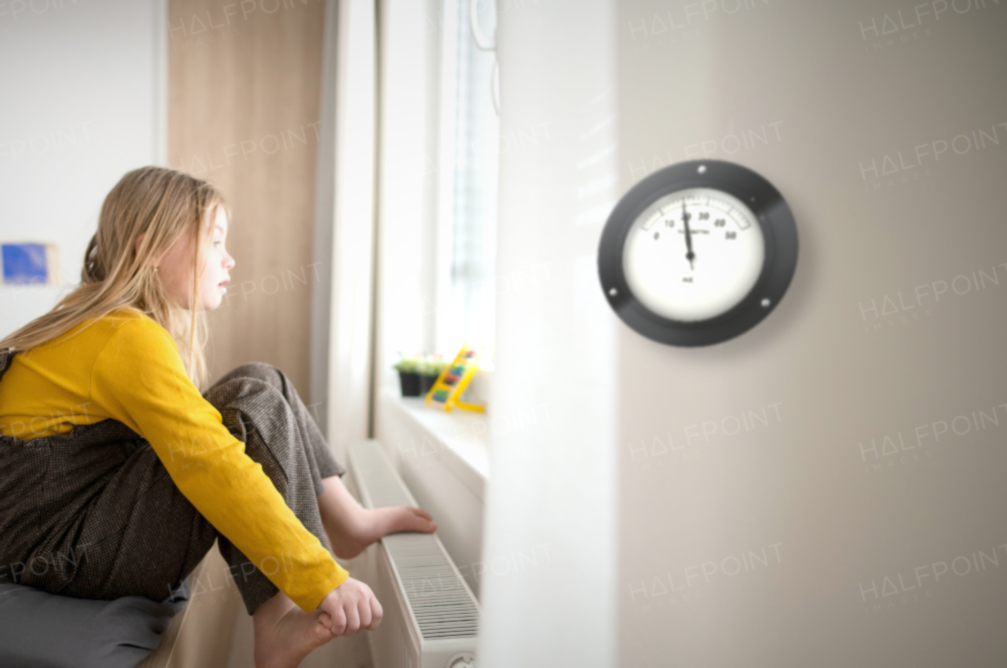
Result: 20
